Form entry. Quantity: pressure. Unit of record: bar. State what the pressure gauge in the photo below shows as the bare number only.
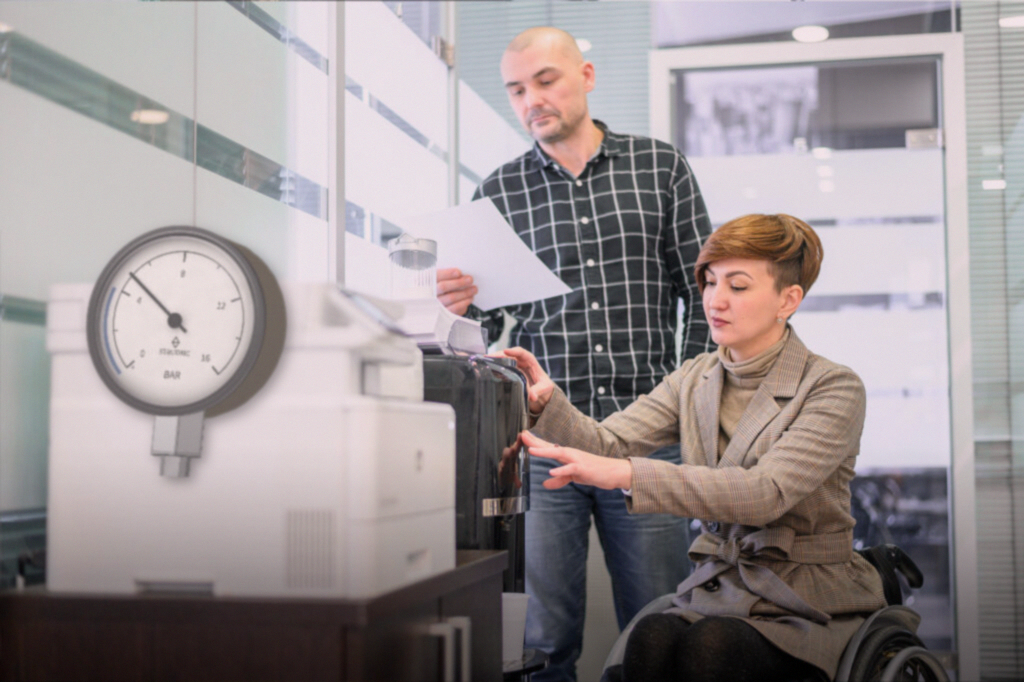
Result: 5
